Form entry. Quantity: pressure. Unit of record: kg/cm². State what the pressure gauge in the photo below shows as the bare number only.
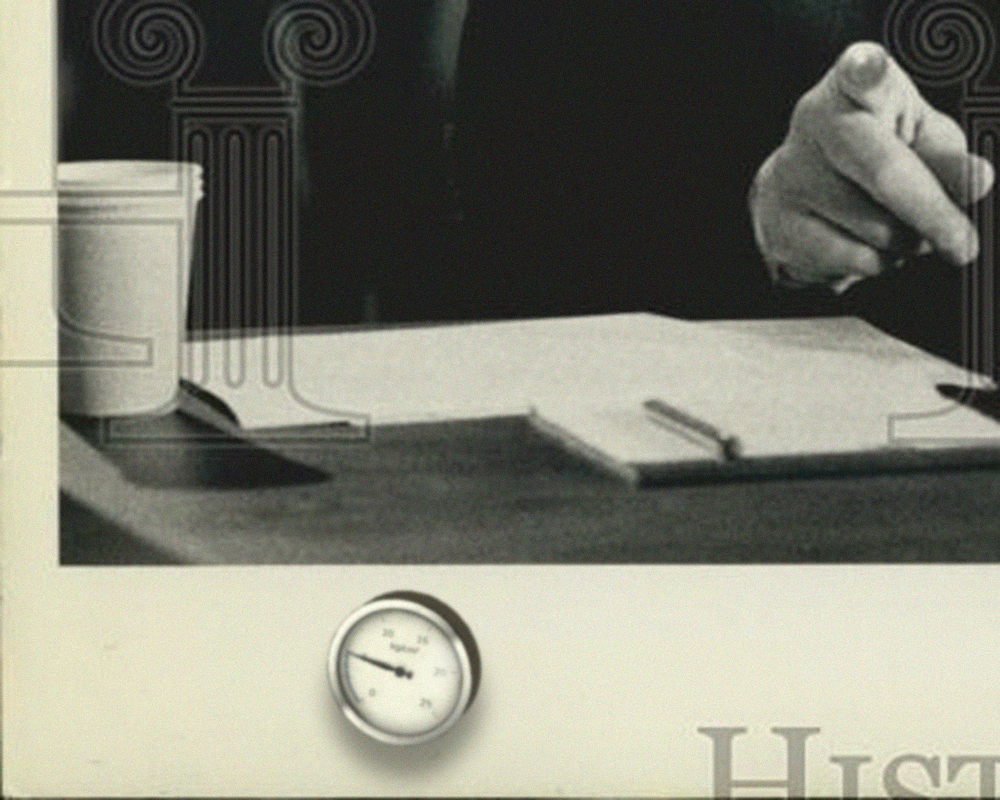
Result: 5
